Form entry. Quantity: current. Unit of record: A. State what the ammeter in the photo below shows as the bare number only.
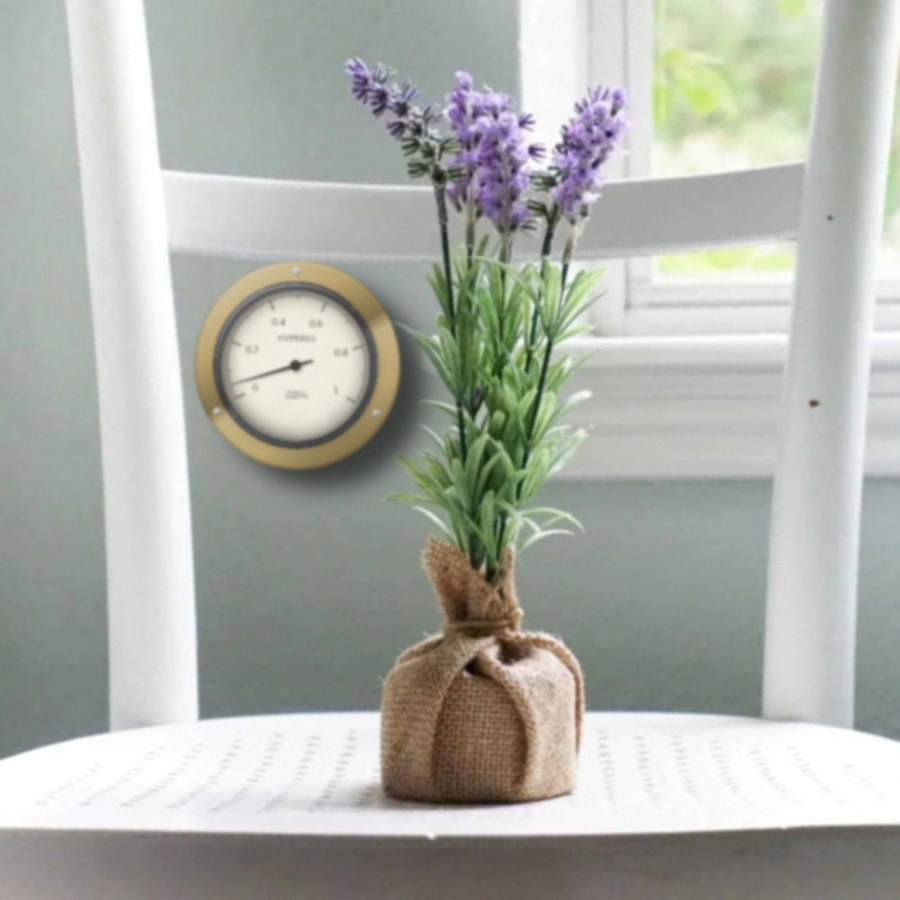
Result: 0.05
